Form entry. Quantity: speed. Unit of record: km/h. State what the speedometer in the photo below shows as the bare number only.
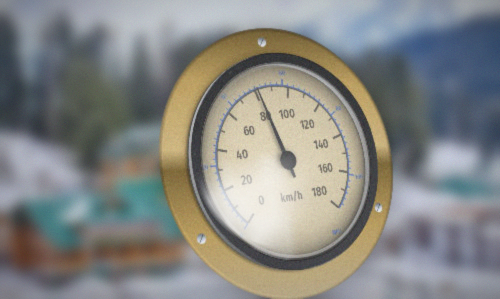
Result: 80
